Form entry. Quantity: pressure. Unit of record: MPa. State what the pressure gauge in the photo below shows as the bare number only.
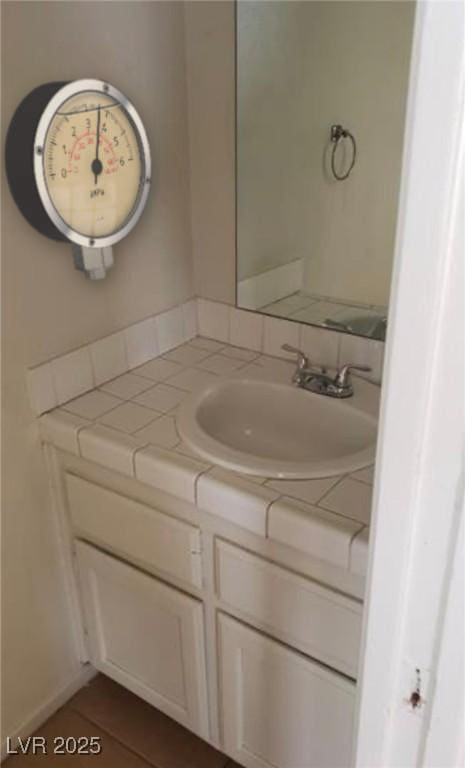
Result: 3.5
